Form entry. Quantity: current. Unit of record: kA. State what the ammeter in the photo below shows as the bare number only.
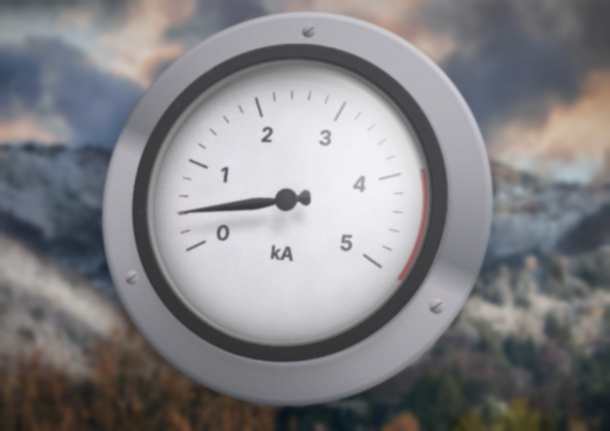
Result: 0.4
